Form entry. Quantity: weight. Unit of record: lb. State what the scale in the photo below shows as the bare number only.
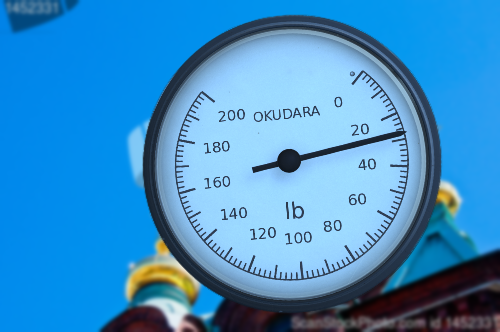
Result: 28
